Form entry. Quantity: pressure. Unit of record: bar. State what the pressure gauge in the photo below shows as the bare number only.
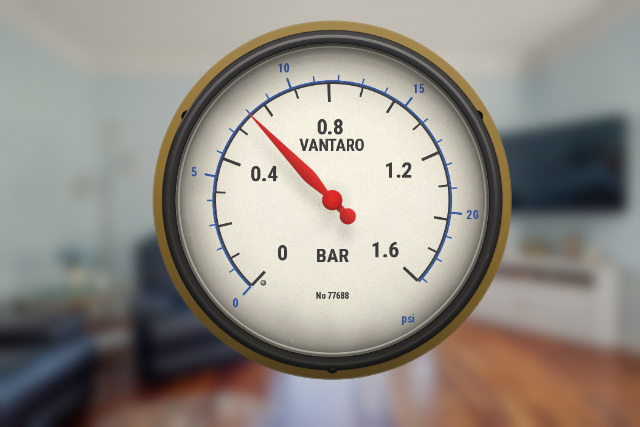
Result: 0.55
